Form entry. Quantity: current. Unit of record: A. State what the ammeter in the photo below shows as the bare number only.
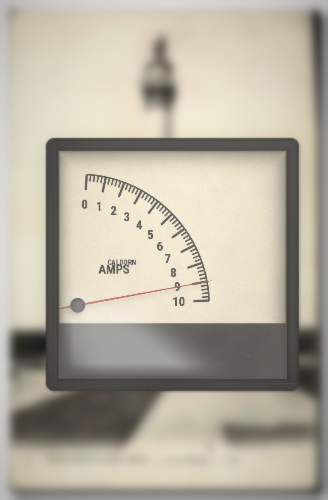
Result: 9
